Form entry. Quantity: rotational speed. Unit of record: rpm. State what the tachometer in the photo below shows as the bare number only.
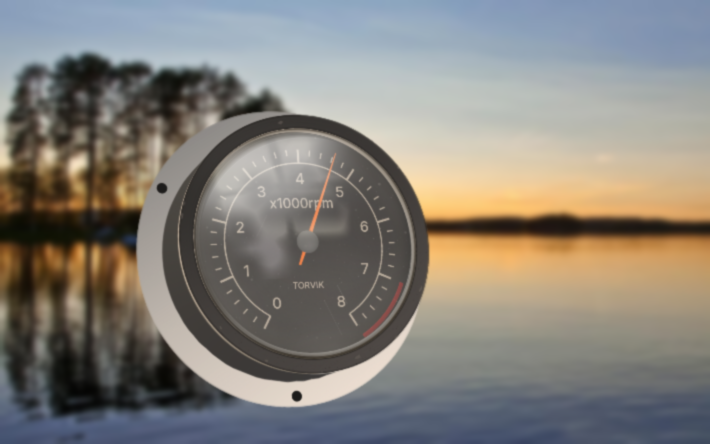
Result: 4600
